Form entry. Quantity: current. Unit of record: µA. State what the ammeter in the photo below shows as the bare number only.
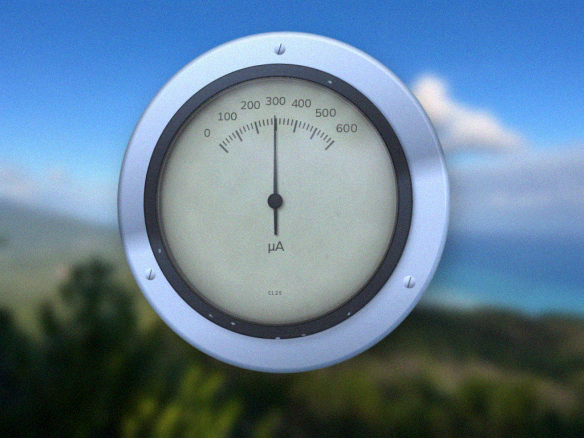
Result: 300
